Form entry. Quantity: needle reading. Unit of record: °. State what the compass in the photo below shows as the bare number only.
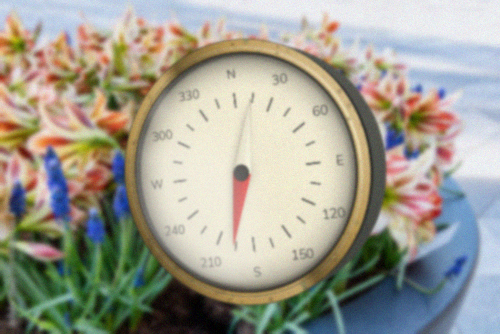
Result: 195
